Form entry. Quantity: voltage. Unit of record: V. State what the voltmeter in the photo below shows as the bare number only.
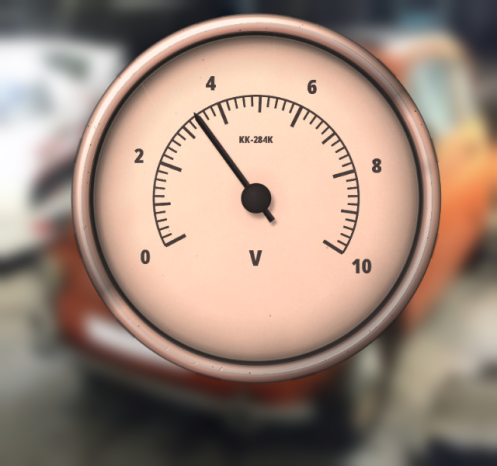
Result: 3.4
